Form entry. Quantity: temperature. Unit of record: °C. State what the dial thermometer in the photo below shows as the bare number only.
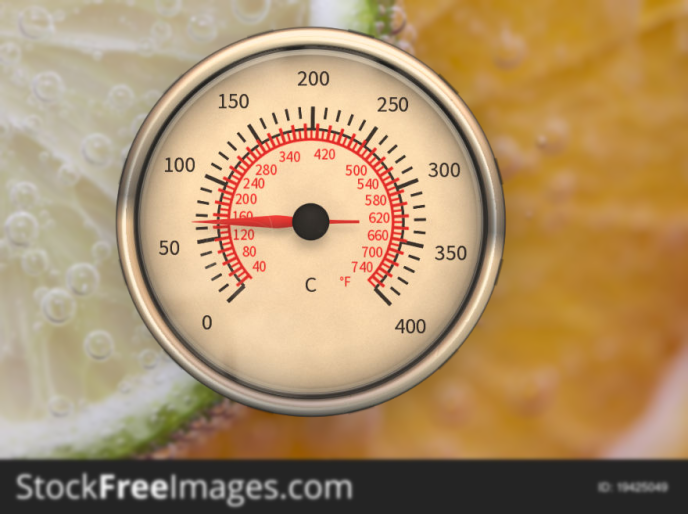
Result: 65
